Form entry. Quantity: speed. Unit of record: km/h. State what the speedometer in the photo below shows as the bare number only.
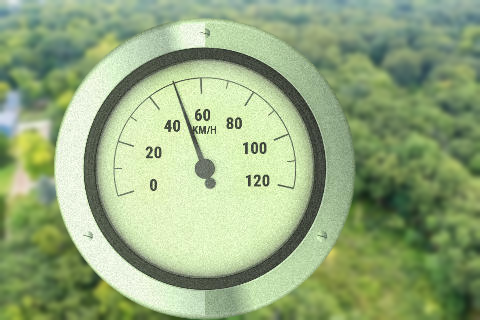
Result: 50
